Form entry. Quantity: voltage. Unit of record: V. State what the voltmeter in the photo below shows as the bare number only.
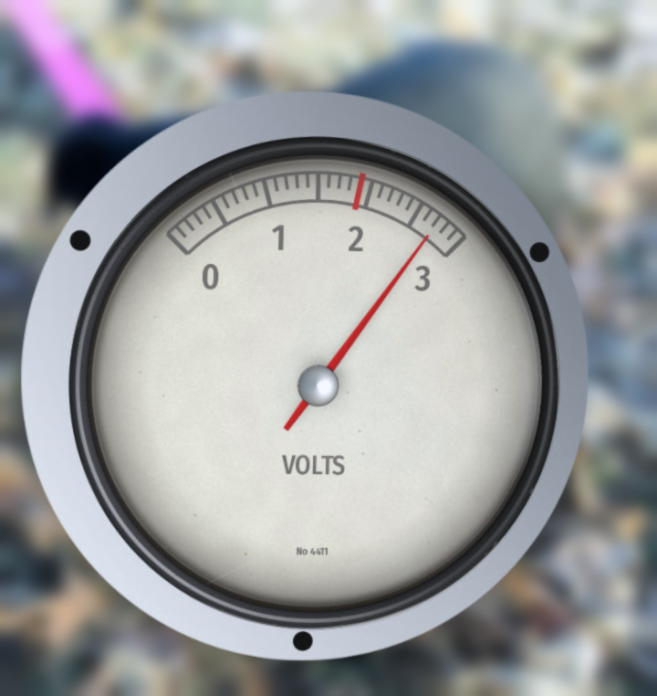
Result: 2.7
